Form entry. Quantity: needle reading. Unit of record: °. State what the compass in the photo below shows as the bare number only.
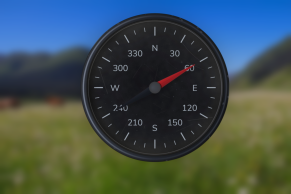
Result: 60
